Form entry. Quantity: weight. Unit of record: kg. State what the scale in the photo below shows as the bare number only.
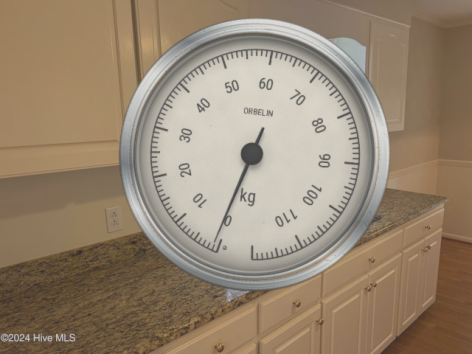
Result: 1
